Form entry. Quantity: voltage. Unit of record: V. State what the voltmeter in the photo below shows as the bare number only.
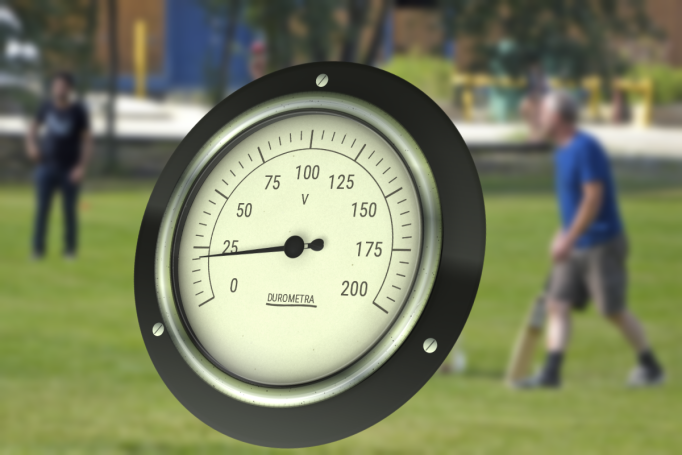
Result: 20
